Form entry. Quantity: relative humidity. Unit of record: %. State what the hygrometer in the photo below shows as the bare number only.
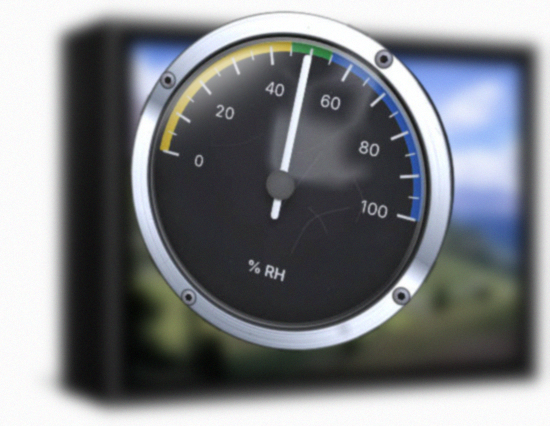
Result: 50
